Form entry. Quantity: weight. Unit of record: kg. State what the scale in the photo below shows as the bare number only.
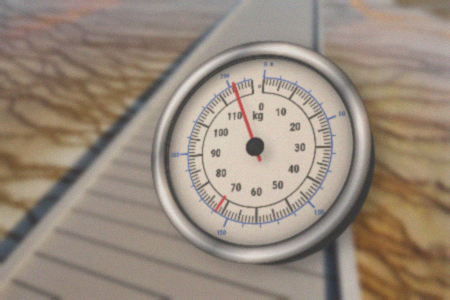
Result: 115
